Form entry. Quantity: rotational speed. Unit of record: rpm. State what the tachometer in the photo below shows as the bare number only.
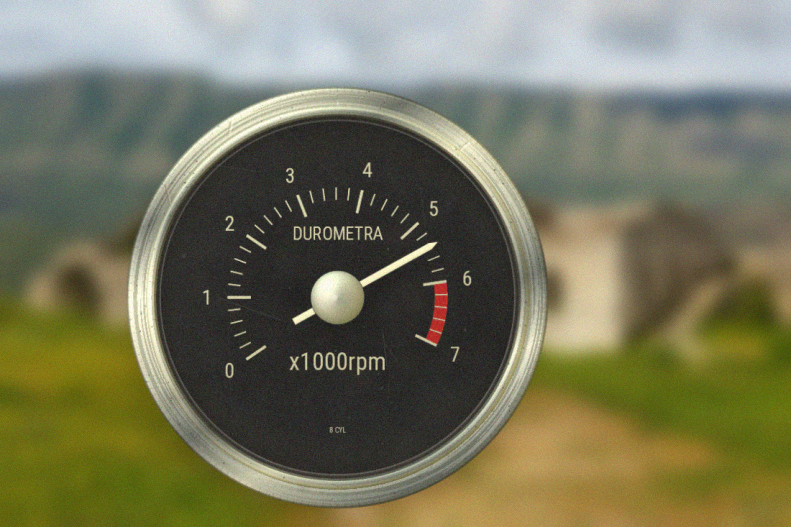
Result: 5400
